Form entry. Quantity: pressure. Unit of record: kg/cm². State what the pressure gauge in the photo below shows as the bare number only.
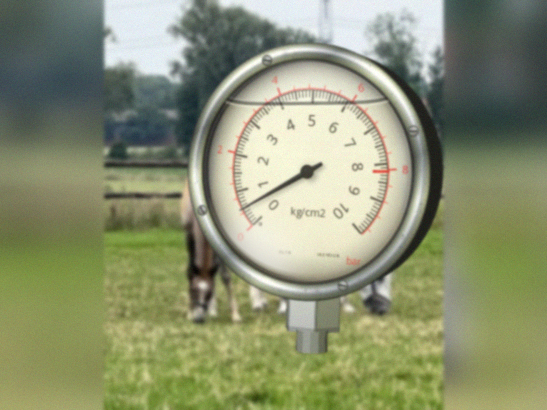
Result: 0.5
